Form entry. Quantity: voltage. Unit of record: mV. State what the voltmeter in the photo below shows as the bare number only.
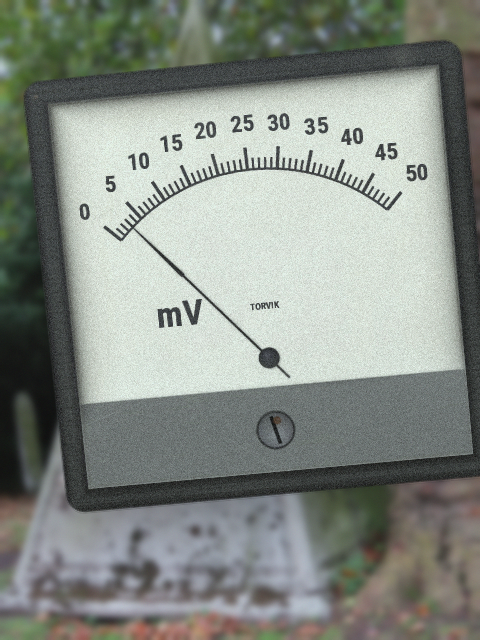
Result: 3
